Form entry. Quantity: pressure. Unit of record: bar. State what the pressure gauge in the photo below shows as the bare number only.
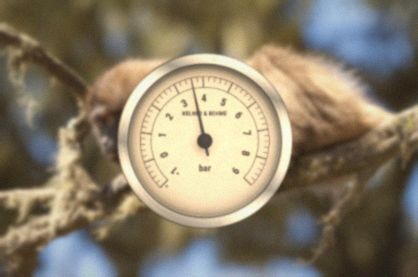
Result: 3.6
